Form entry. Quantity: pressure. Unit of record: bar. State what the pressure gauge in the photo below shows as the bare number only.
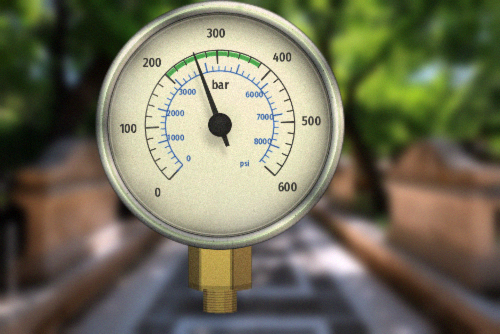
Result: 260
